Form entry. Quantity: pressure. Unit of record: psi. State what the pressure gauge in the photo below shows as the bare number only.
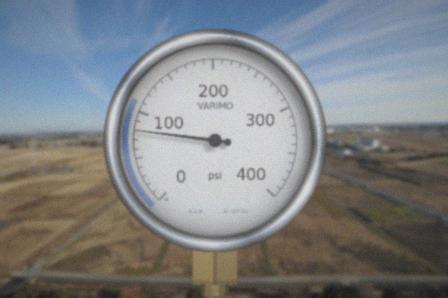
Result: 80
